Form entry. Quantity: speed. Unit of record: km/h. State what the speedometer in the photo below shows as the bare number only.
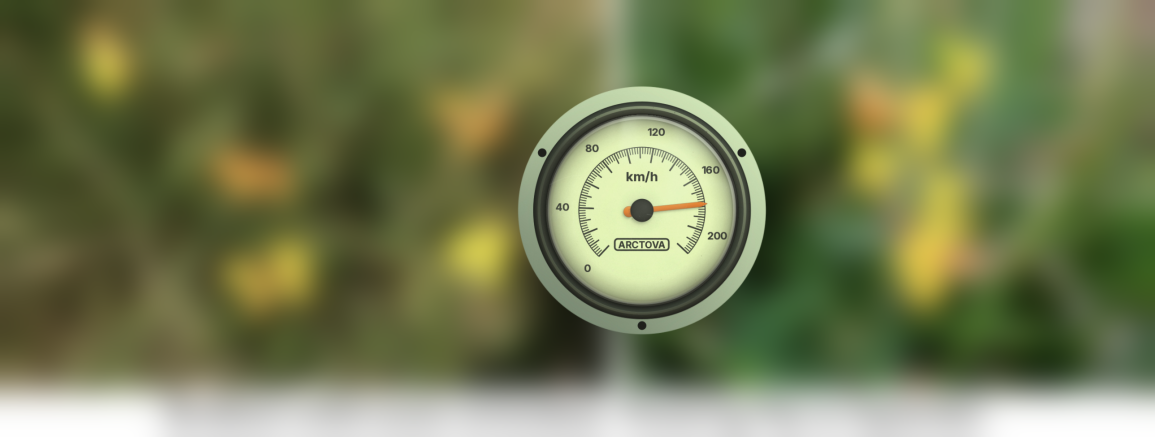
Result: 180
